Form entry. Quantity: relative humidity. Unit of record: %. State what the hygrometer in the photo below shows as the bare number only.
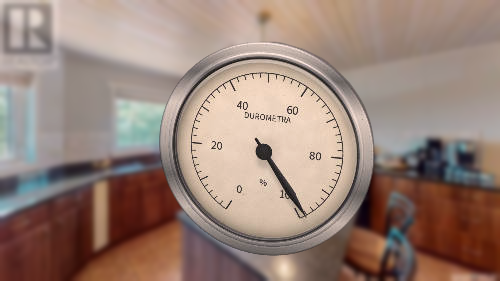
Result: 98
